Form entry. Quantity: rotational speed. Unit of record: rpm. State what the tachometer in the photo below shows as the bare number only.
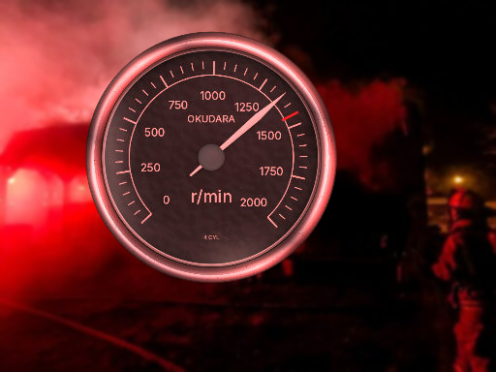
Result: 1350
